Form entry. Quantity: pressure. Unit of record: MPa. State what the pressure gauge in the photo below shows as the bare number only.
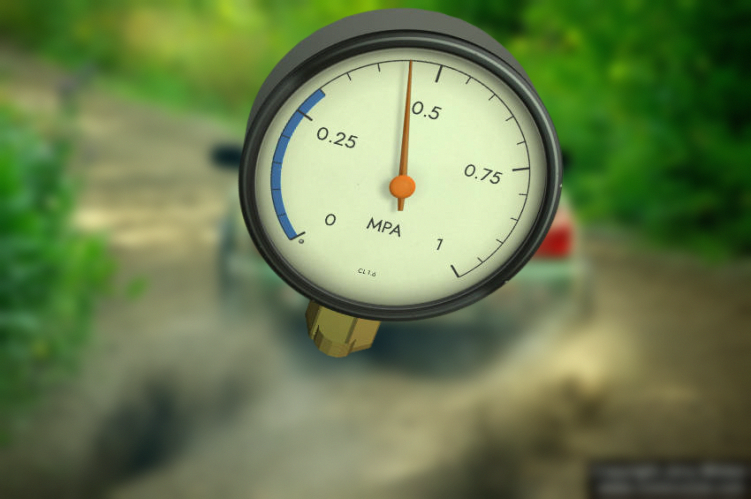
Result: 0.45
